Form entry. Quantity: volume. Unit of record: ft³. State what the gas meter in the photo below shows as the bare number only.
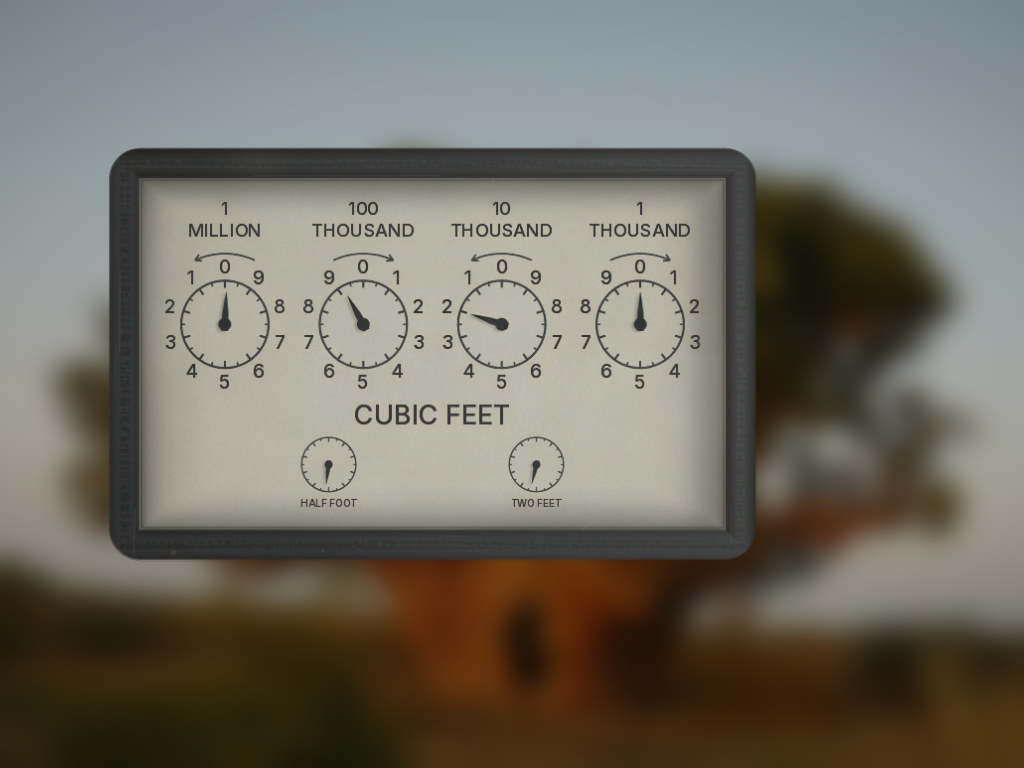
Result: 992000
